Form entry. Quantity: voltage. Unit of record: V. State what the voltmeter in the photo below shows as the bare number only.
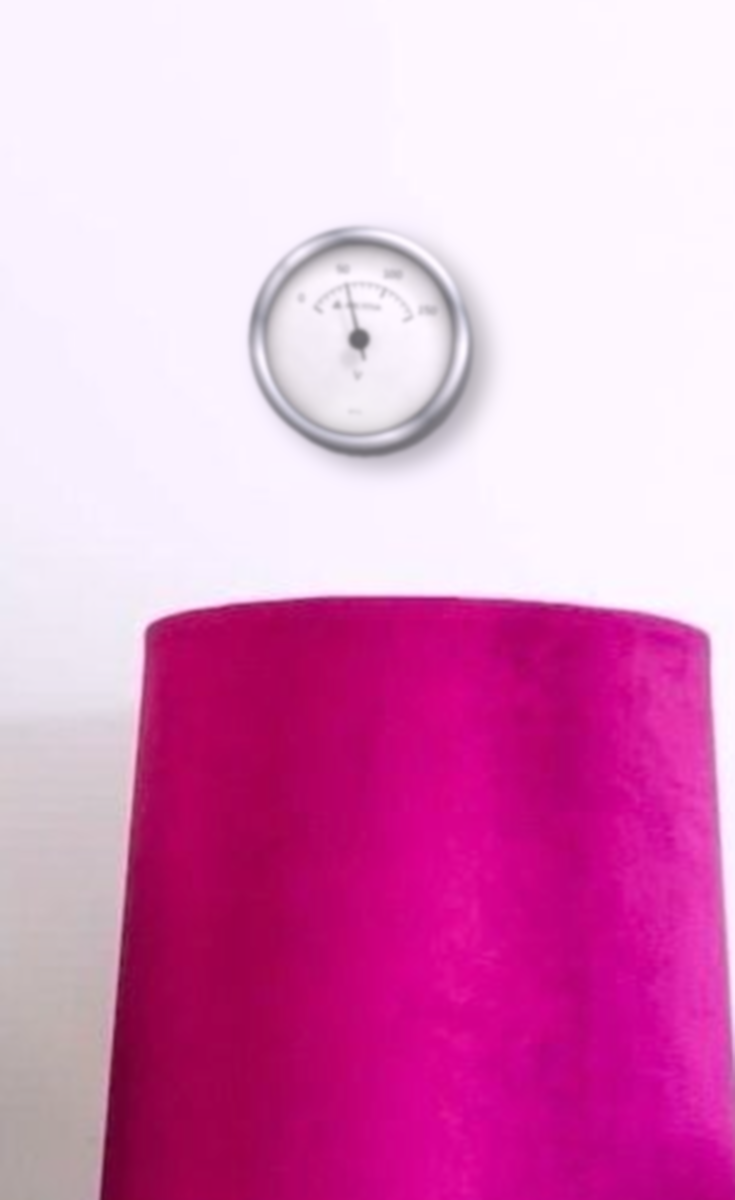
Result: 50
